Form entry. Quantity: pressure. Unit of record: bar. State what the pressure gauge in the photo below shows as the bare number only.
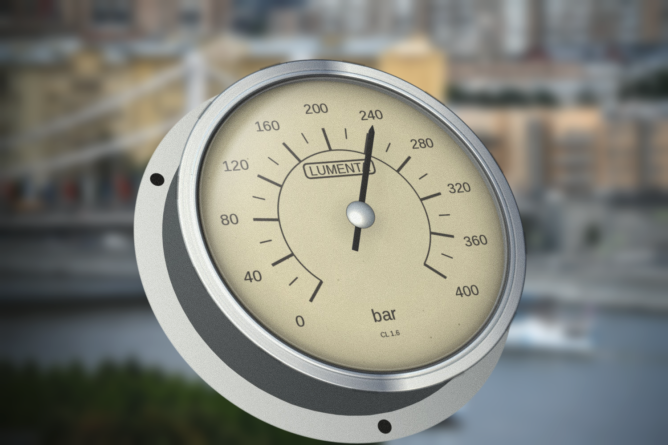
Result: 240
